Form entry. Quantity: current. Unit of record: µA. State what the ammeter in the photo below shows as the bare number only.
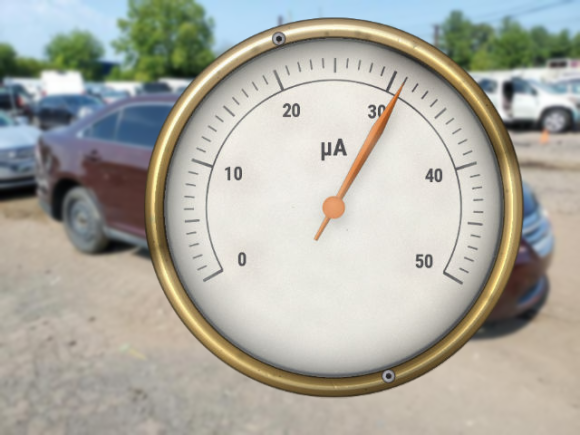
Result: 31
